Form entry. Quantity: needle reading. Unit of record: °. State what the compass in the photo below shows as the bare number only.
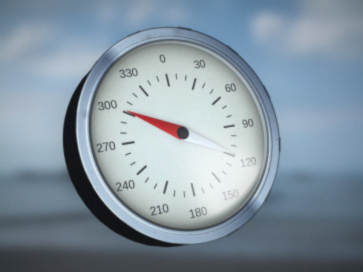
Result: 300
